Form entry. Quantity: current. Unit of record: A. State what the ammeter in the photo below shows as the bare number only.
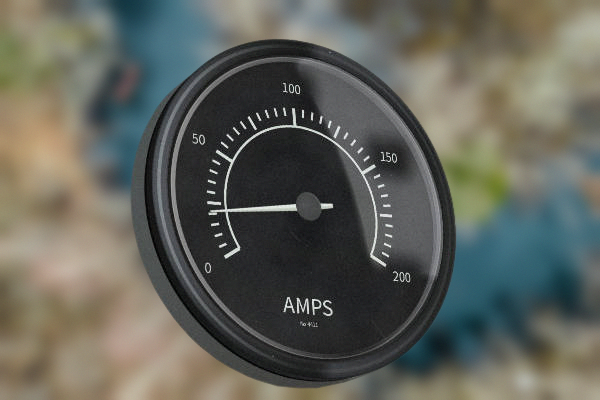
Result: 20
